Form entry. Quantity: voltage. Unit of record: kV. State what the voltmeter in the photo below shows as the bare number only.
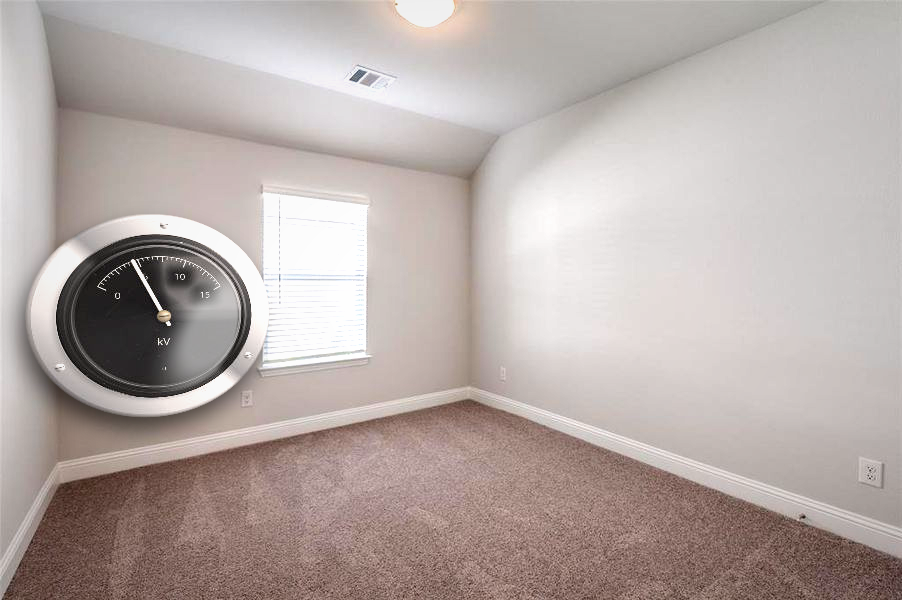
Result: 4.5
